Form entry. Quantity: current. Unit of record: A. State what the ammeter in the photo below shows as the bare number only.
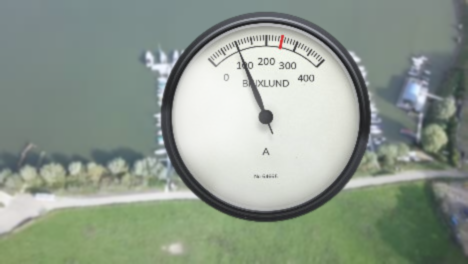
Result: 100
